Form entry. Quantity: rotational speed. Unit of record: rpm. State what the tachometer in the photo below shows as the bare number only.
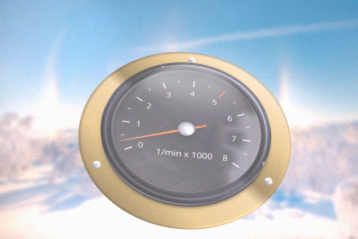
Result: 250
